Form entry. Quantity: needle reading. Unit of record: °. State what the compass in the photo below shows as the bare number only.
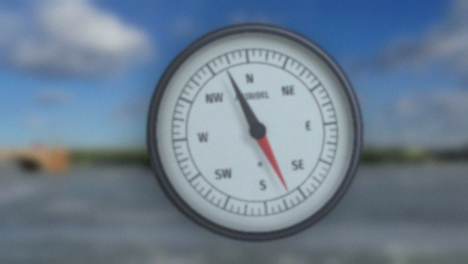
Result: 160
